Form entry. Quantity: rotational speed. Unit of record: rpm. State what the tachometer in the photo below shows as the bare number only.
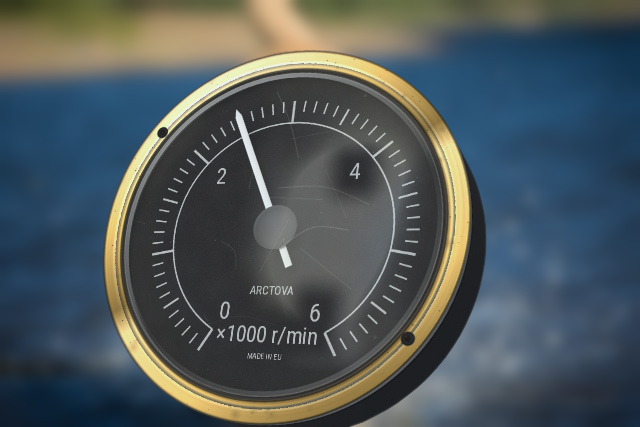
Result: 2500
